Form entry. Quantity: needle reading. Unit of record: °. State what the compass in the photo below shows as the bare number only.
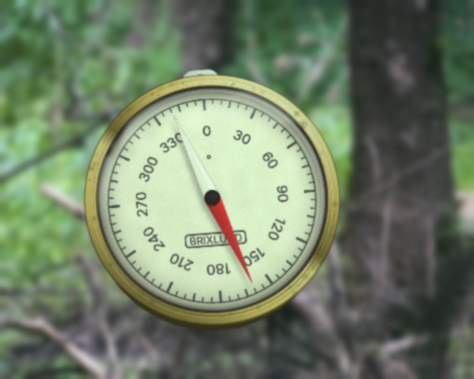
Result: 160
